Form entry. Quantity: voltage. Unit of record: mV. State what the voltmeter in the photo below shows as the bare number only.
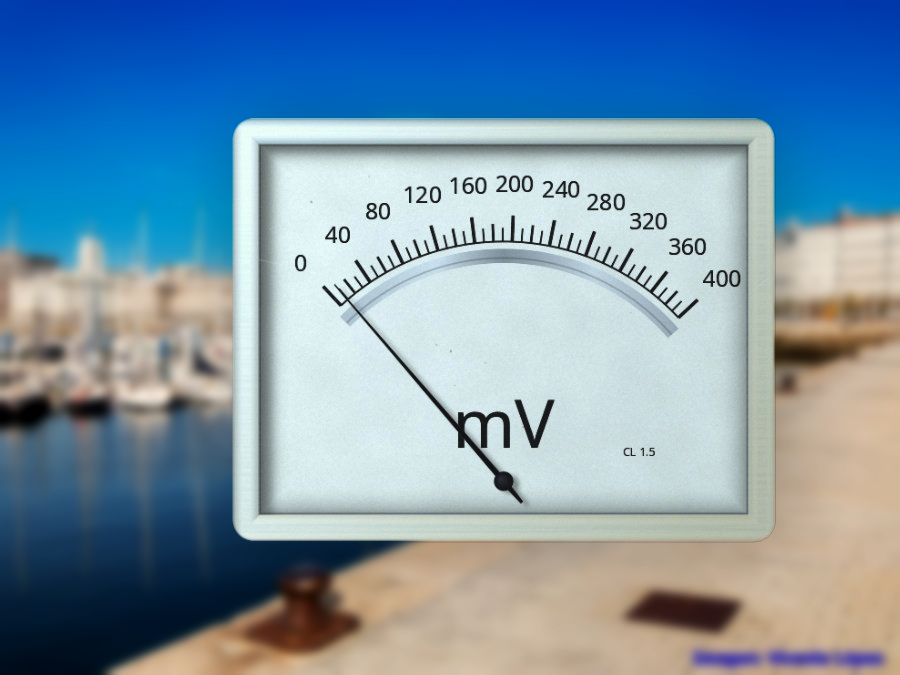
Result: 10
